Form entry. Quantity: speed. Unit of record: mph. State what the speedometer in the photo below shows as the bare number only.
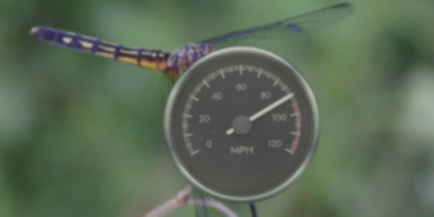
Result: 90
